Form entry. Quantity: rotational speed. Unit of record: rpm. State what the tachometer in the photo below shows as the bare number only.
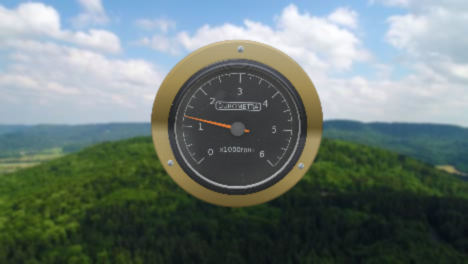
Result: 1250
